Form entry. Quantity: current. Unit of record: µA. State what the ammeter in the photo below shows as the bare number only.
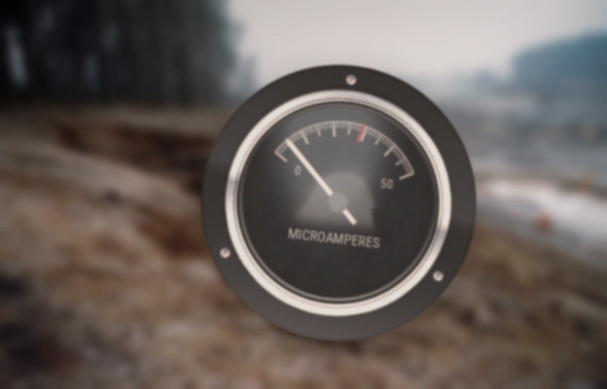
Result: 5
